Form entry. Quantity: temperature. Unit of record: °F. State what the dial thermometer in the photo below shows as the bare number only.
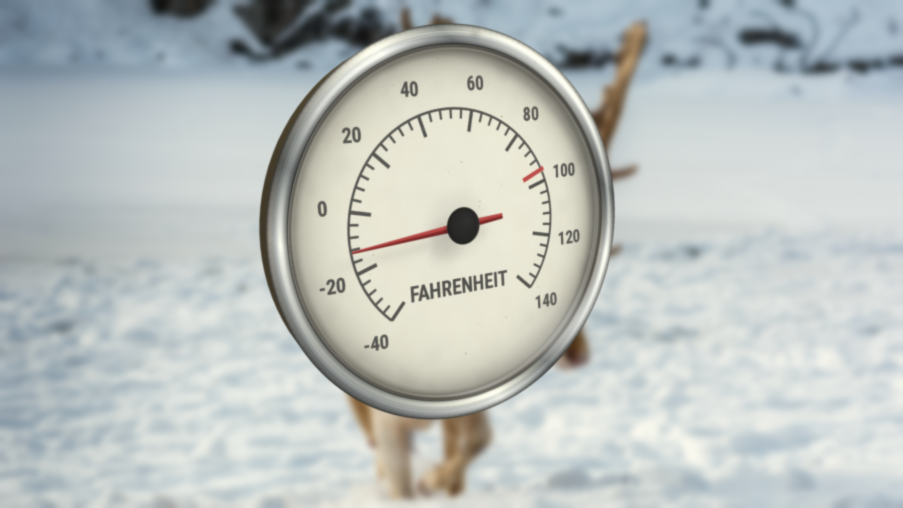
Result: -12
